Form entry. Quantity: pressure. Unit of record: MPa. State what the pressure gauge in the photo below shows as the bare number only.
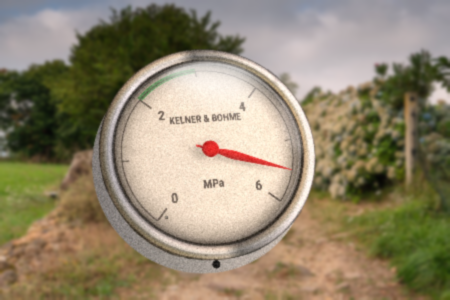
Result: 5.5
